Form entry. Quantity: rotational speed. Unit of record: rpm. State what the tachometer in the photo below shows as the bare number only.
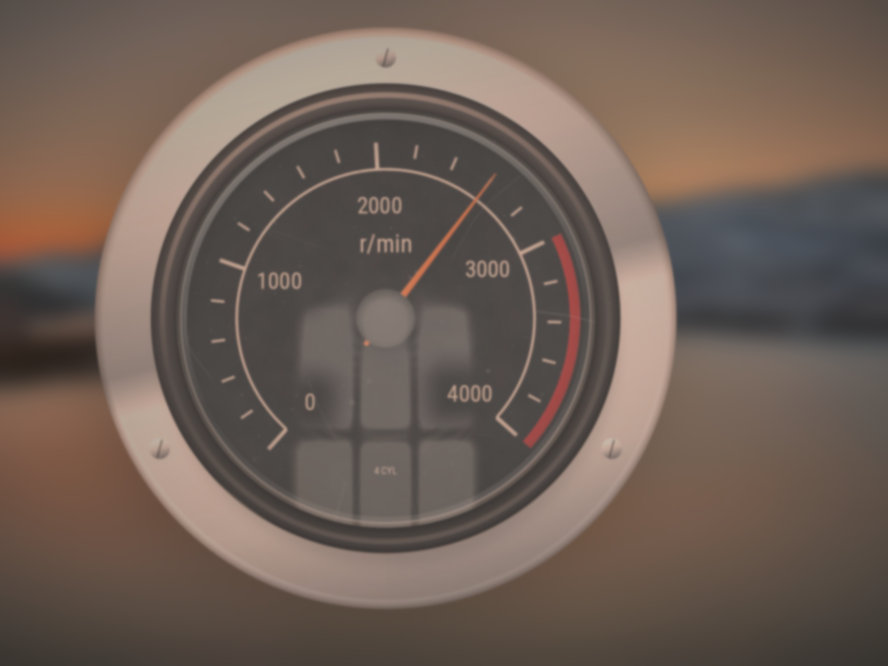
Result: 2600
